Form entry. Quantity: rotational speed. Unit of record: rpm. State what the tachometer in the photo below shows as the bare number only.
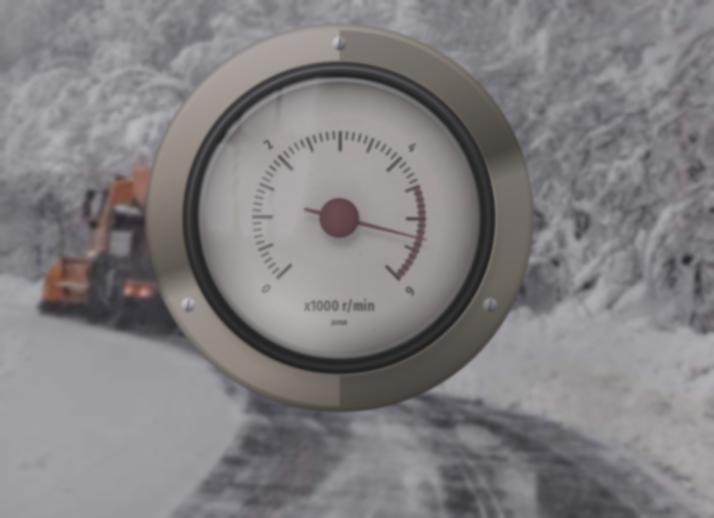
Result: 5300
